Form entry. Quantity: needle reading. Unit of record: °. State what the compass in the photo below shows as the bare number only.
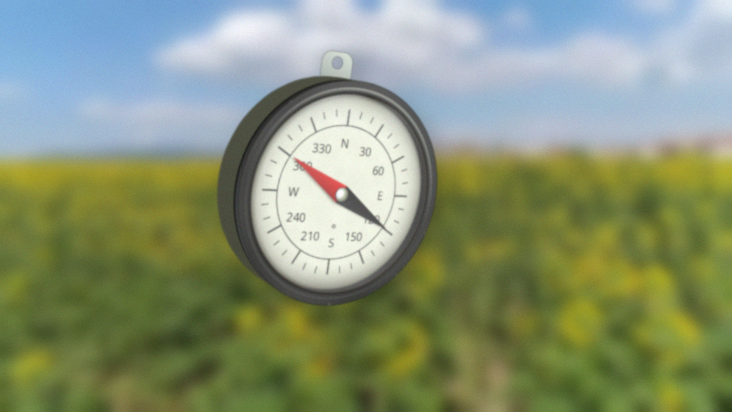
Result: 300
